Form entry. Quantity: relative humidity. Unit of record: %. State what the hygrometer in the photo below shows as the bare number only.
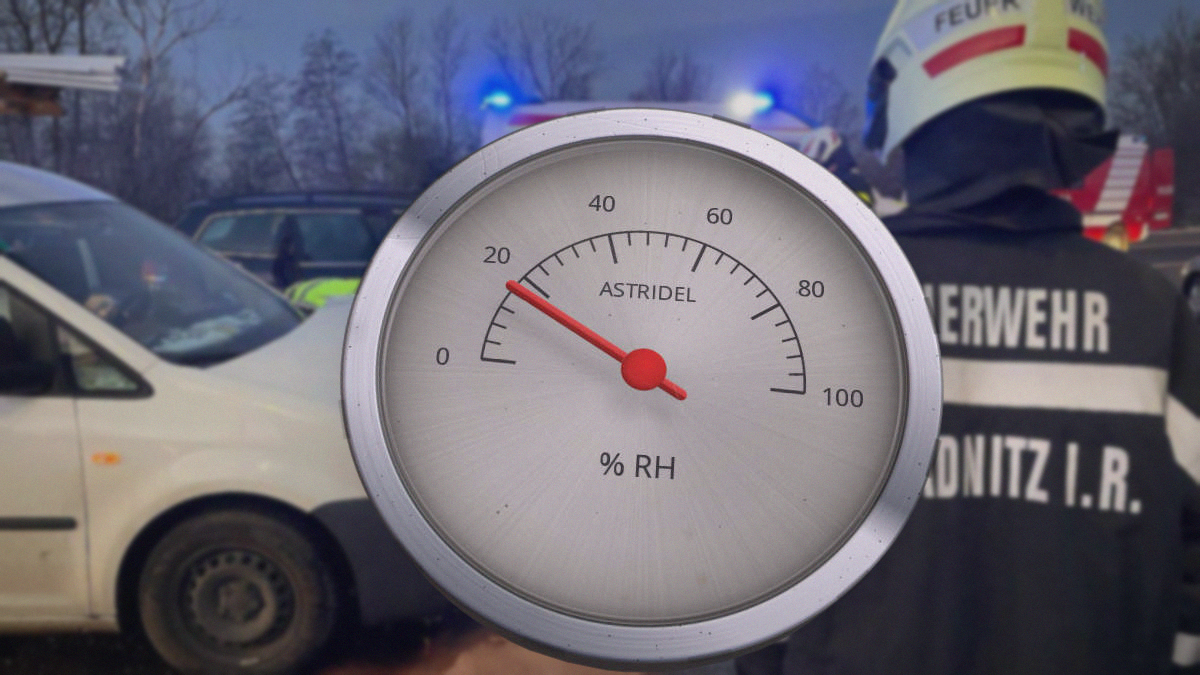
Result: 16
